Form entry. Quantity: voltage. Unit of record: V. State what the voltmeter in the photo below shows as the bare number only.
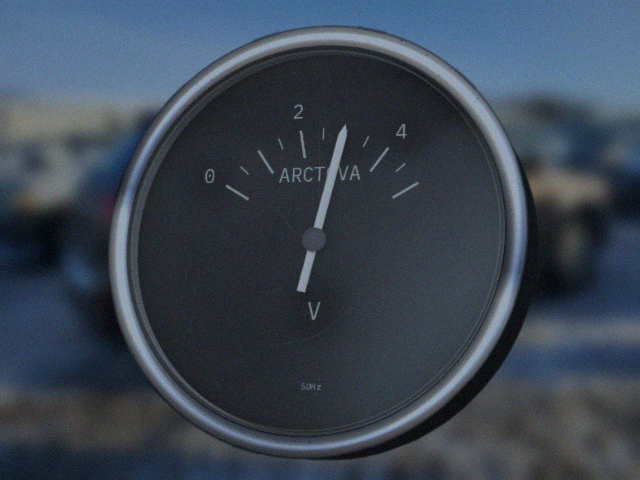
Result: 3
